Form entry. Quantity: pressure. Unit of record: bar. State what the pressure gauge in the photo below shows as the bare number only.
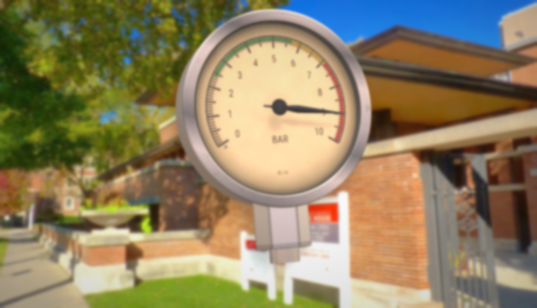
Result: 9
